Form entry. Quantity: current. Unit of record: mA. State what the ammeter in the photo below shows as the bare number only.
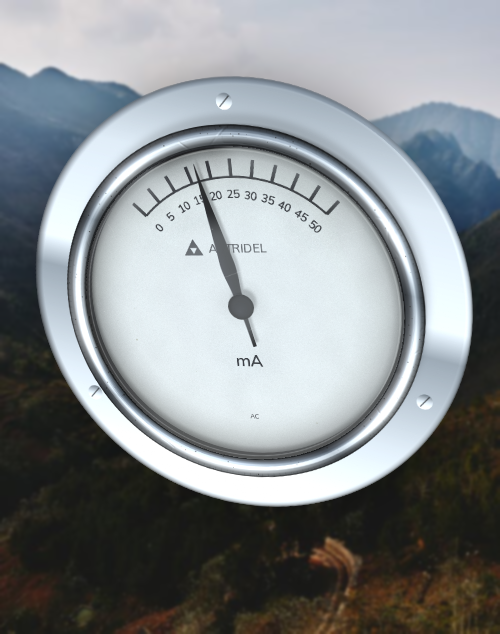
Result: 17.5
